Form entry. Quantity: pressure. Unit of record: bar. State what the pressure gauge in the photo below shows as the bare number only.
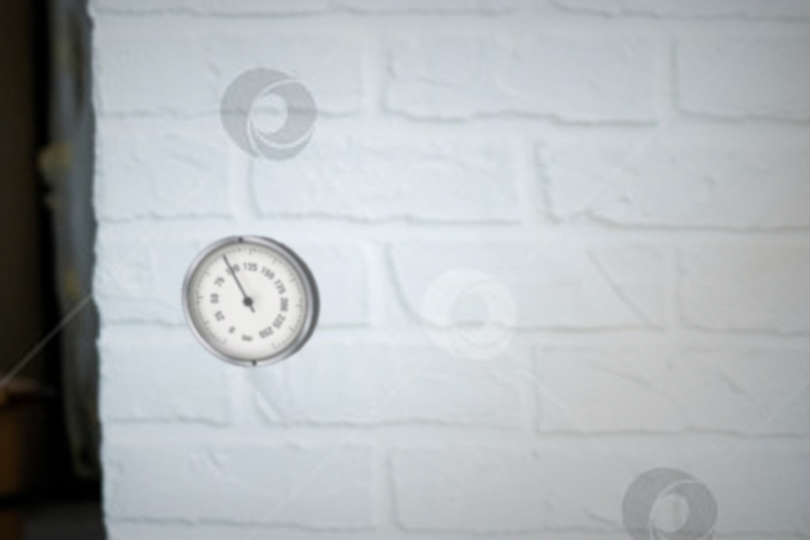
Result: 100
